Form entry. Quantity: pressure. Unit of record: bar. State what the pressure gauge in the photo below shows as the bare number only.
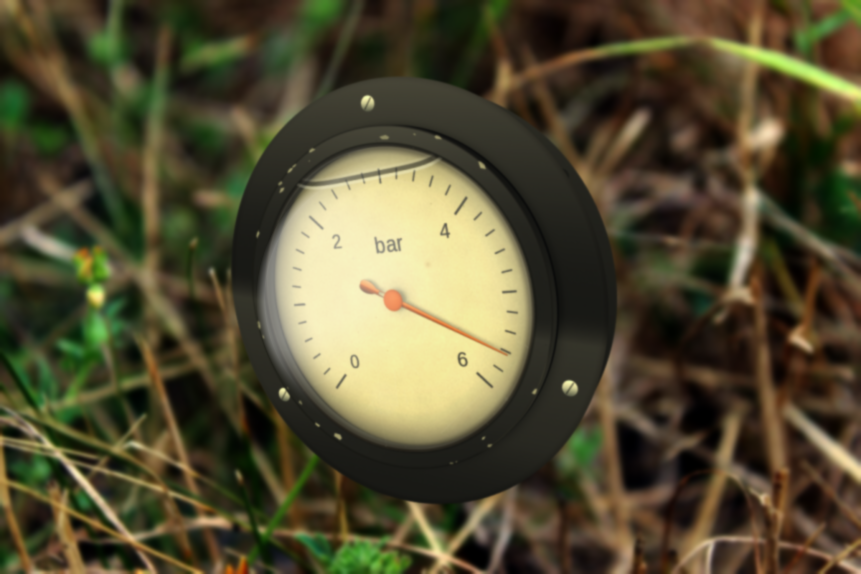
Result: 5.6
